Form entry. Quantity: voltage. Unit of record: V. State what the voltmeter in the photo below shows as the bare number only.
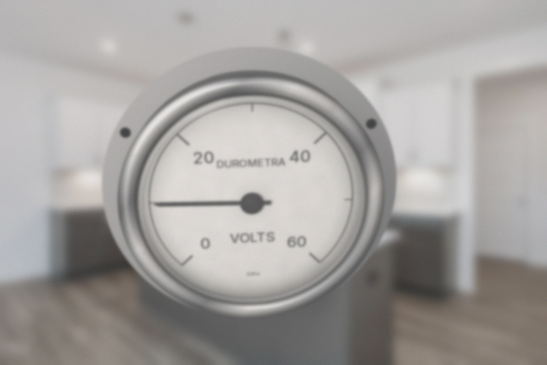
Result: 10
